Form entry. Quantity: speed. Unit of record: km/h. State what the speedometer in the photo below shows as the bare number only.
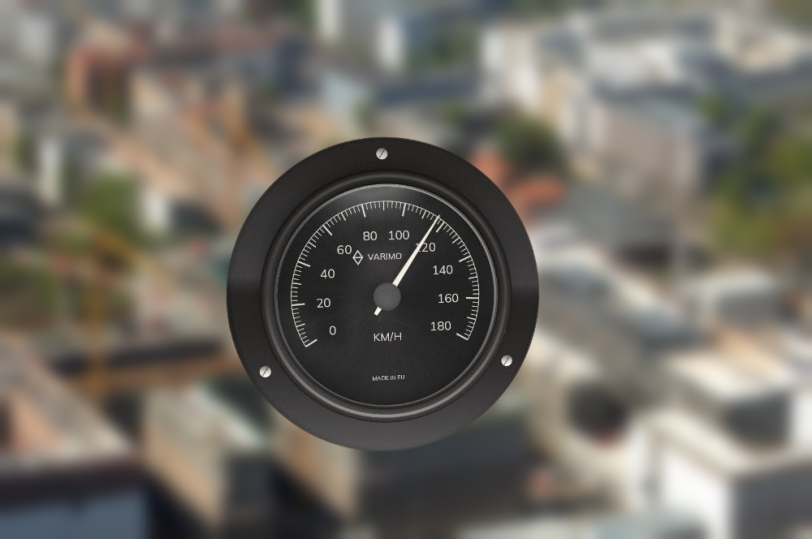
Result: 116
